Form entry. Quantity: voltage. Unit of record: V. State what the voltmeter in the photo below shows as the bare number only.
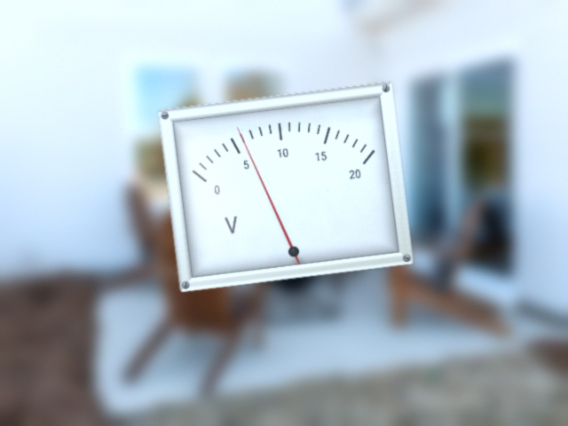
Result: 6
